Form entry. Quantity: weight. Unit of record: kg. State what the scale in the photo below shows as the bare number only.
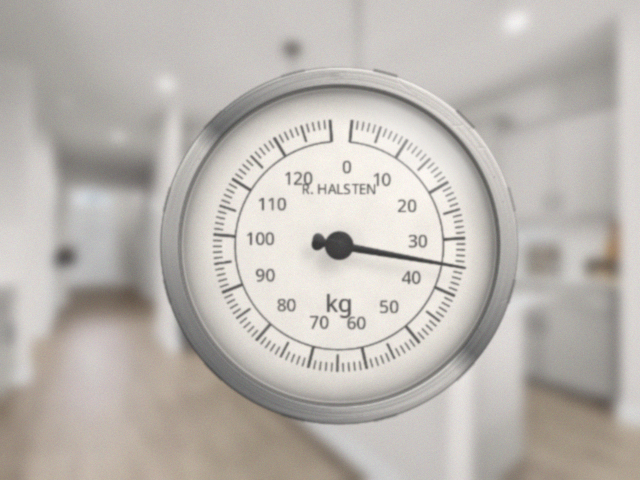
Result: 35
